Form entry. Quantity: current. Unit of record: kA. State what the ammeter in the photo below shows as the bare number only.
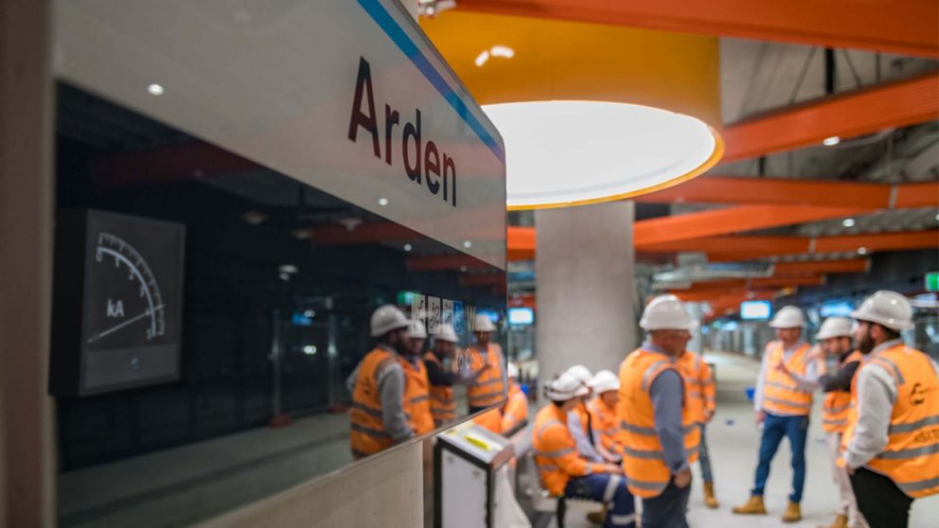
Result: 4
